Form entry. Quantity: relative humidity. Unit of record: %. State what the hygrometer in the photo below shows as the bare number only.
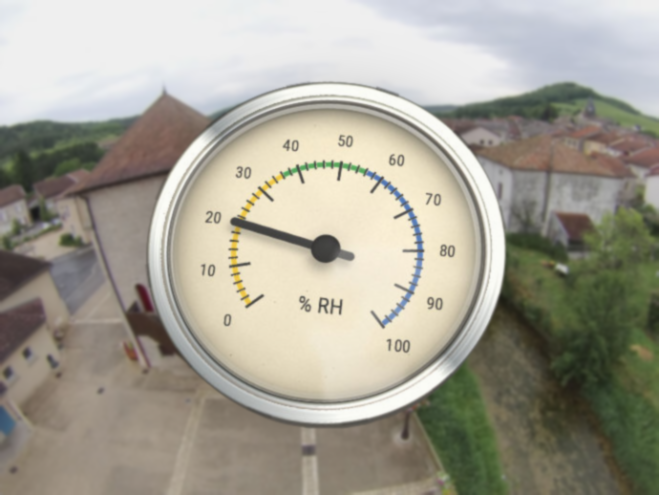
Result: 20
